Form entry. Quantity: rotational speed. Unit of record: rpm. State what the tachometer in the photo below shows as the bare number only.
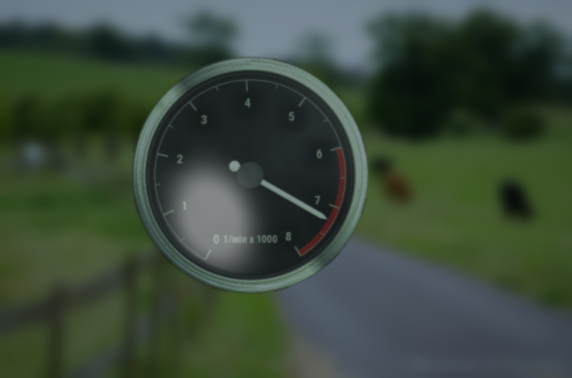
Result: 7250
